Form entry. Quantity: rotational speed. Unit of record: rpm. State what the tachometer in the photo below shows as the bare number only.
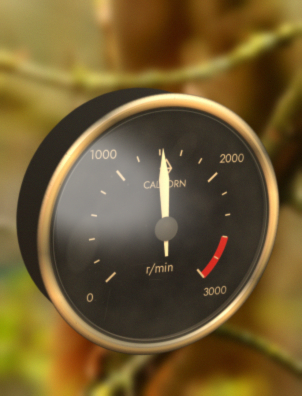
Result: 1400
